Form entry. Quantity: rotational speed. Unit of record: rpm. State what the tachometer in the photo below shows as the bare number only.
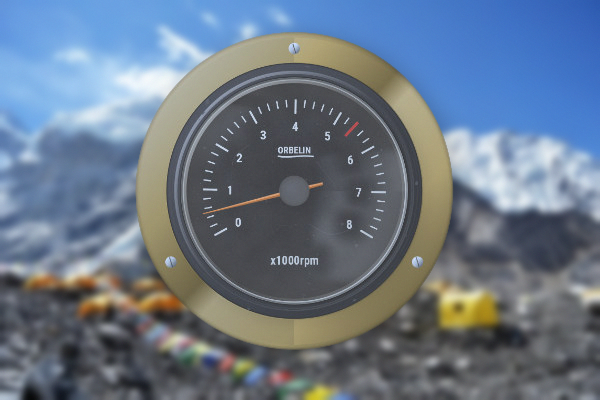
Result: 500
